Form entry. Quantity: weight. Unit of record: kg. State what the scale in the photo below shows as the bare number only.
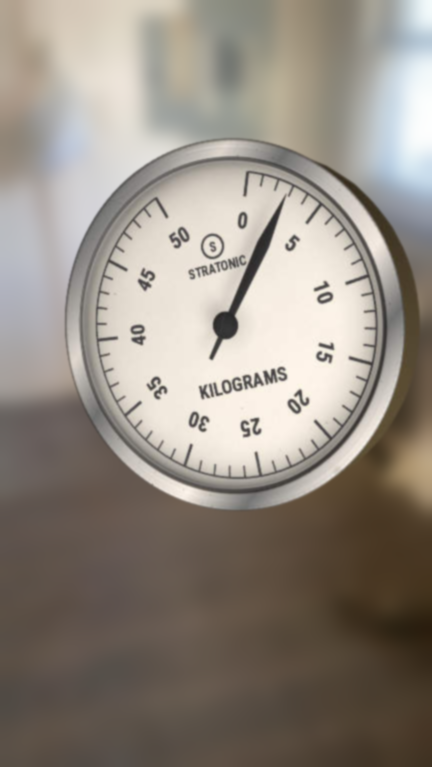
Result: 3
